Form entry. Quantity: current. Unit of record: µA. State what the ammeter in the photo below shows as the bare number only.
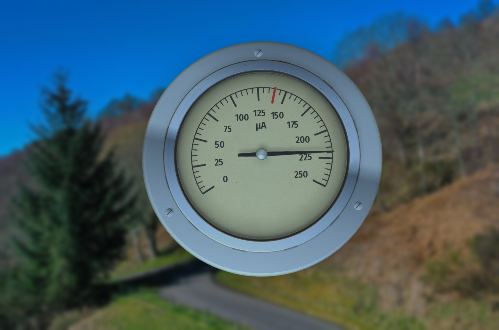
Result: 220
